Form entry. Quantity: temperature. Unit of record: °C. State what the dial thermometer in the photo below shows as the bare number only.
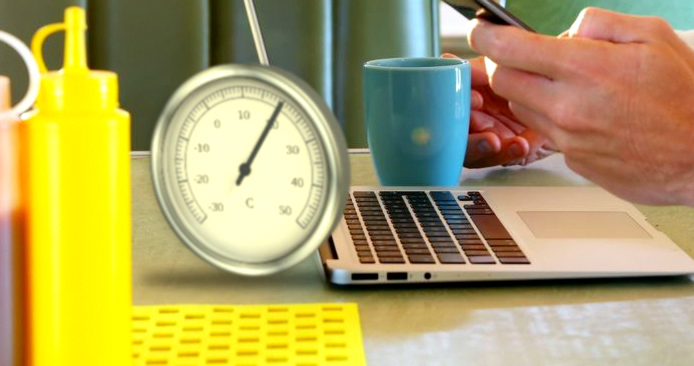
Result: 20
